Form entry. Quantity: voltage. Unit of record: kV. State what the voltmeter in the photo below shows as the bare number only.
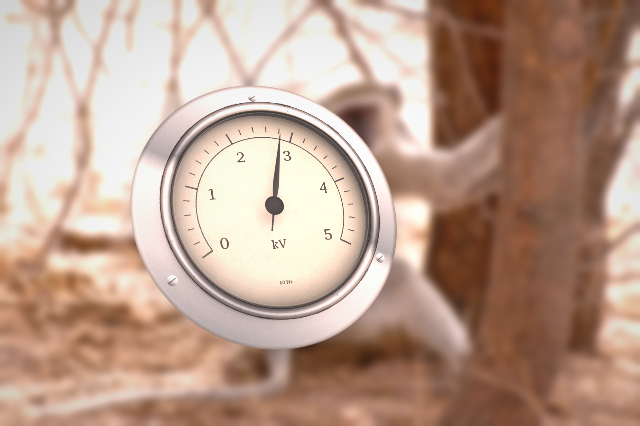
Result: 2.8
